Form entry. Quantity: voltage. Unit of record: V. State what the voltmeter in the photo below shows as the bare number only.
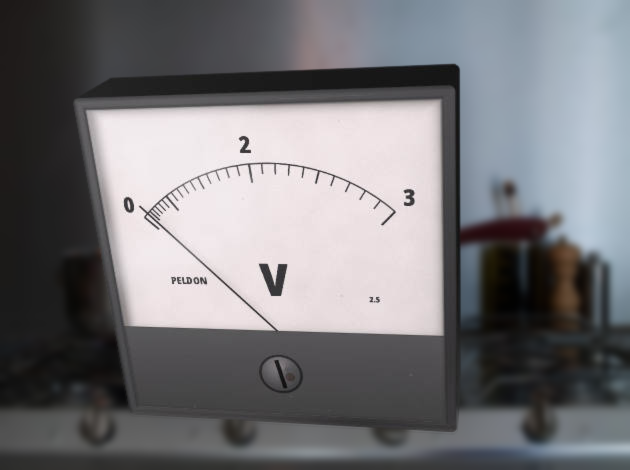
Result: 0.5
